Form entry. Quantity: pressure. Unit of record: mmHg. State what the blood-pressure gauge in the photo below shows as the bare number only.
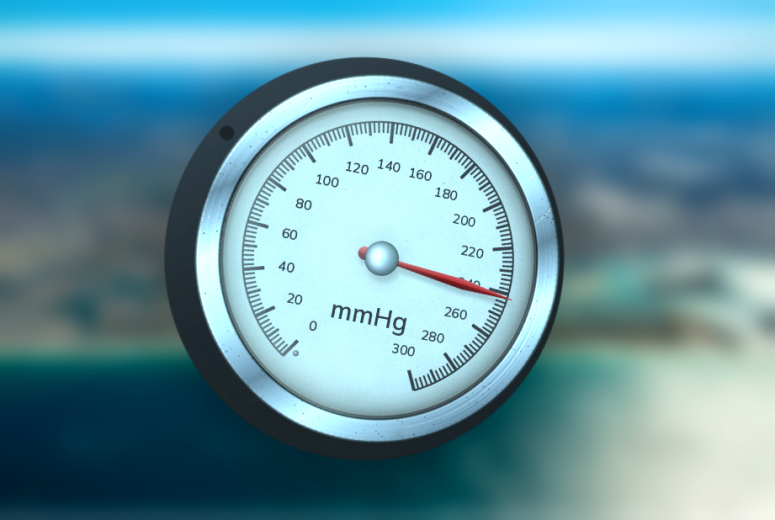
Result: 242
